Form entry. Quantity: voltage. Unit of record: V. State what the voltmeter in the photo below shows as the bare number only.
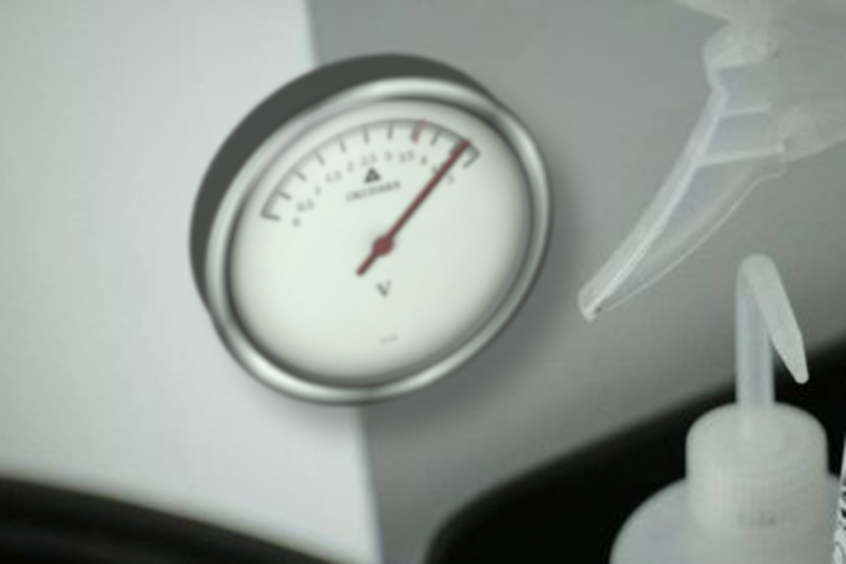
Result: 4.5
